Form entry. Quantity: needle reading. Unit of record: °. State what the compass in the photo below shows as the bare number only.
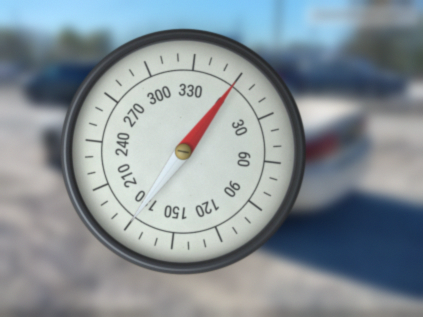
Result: 0
